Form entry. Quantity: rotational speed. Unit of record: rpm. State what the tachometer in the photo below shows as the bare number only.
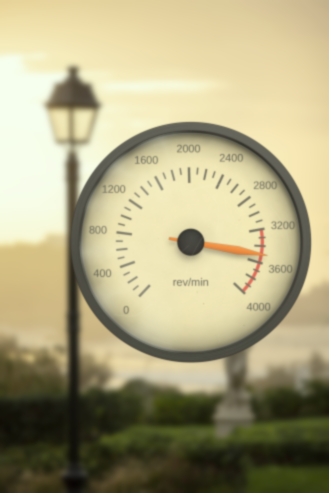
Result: 3500
